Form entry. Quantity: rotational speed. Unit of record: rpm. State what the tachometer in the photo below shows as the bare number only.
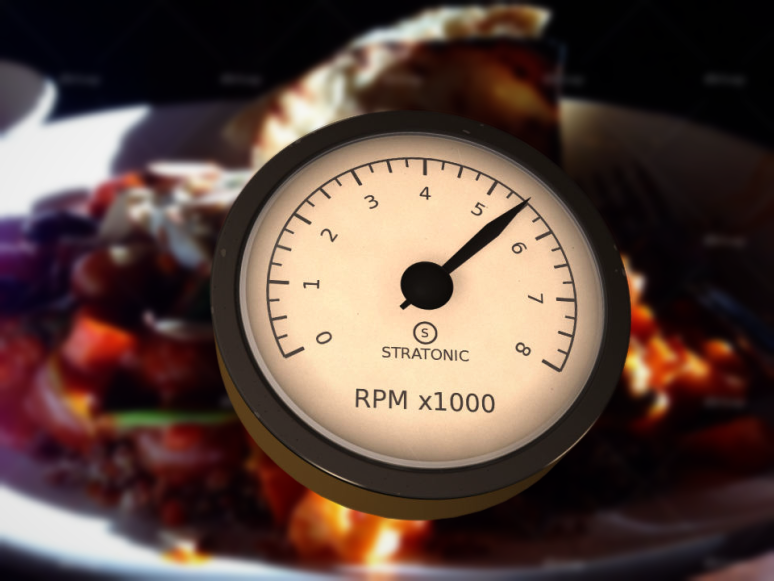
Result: 5500
